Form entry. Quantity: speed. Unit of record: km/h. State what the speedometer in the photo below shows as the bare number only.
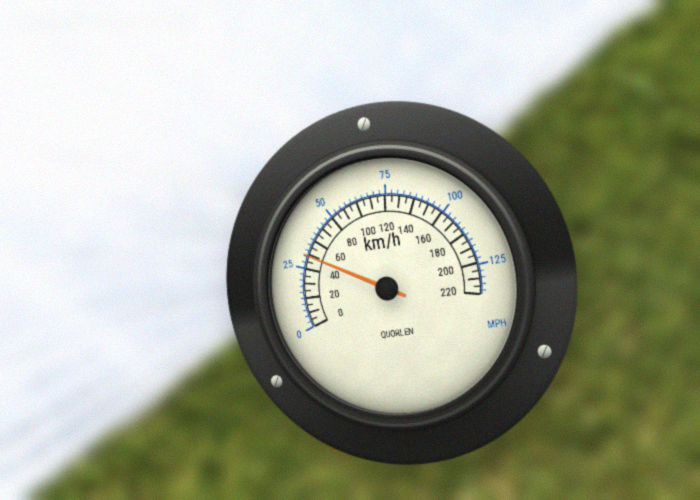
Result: 50
